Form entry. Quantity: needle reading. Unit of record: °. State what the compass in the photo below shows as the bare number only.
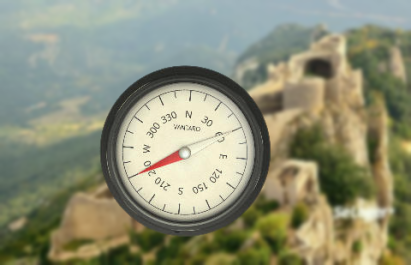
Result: 240
